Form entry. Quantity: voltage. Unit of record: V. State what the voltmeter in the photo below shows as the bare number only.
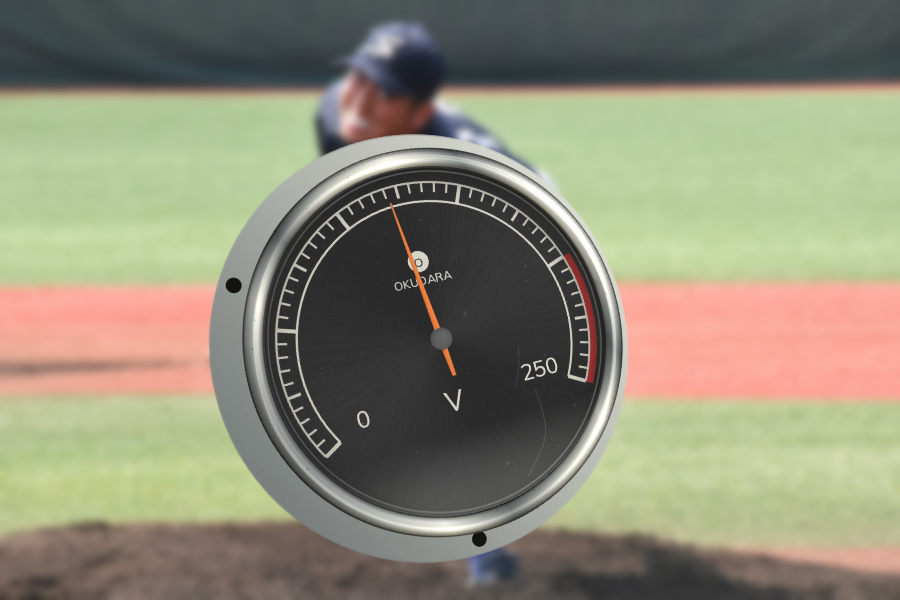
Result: 120
